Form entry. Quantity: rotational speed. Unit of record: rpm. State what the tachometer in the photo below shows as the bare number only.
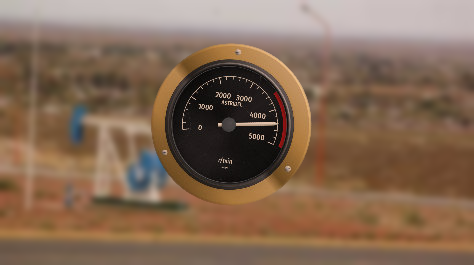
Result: 4400
